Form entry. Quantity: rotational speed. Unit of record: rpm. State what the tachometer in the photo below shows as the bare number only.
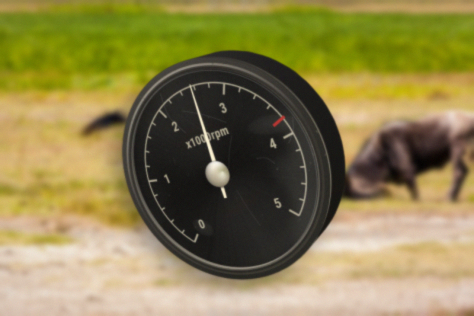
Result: 2600
